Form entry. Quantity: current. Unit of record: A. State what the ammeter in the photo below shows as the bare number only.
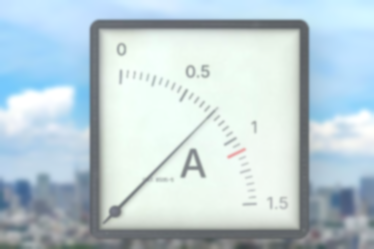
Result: 0.75
